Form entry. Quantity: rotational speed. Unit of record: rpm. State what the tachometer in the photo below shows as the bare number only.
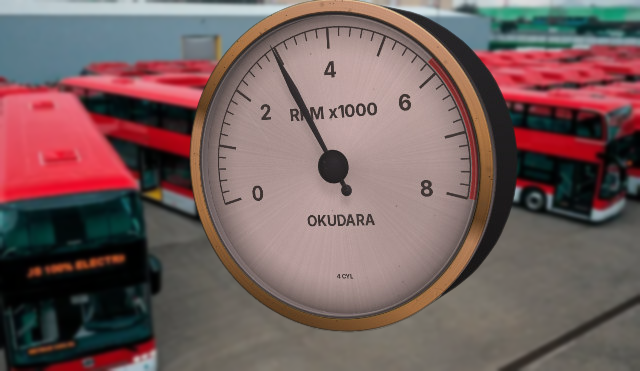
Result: 3000
